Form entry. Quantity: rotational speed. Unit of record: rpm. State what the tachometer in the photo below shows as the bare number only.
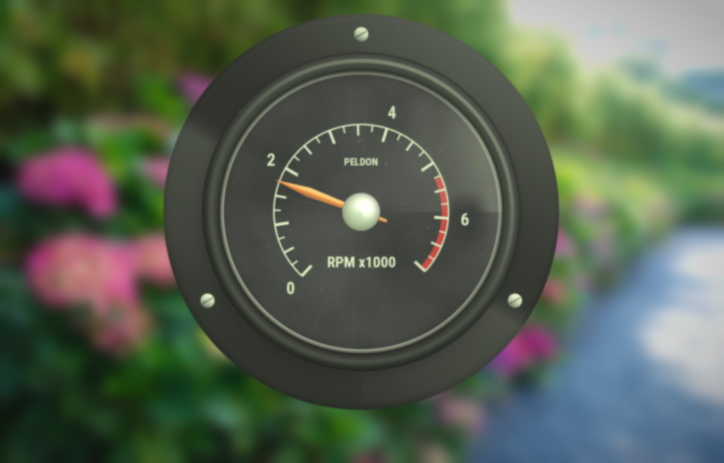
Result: 1750
